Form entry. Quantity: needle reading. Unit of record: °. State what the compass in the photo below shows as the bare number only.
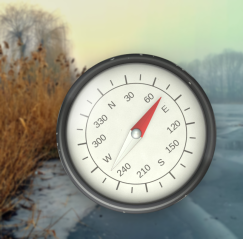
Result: 75
